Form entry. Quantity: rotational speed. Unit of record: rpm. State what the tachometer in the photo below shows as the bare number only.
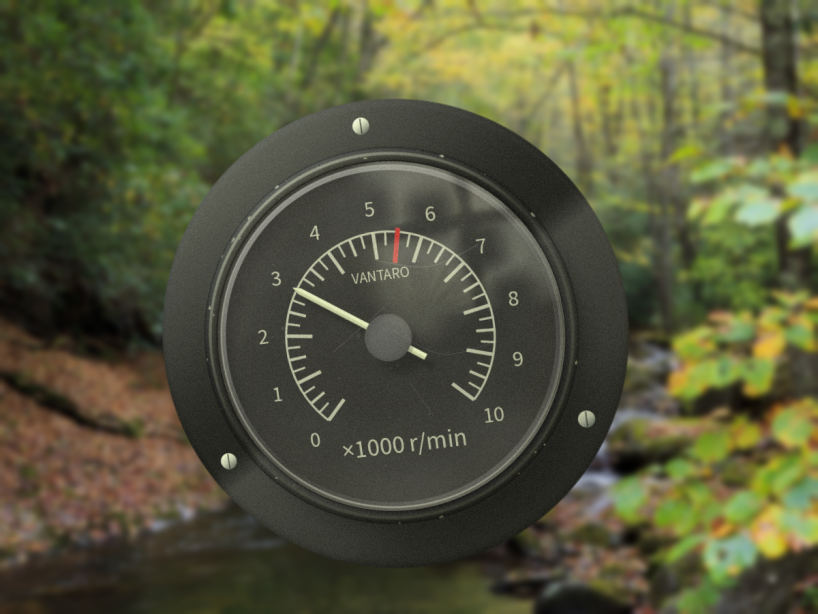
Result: 3000
